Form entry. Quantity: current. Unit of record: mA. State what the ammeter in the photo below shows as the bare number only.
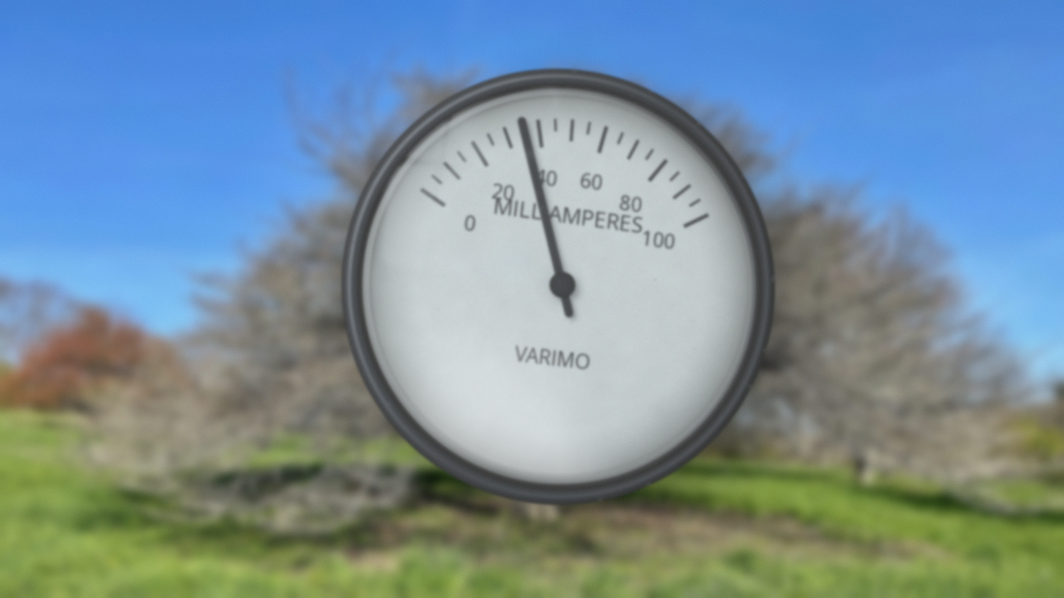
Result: 35
